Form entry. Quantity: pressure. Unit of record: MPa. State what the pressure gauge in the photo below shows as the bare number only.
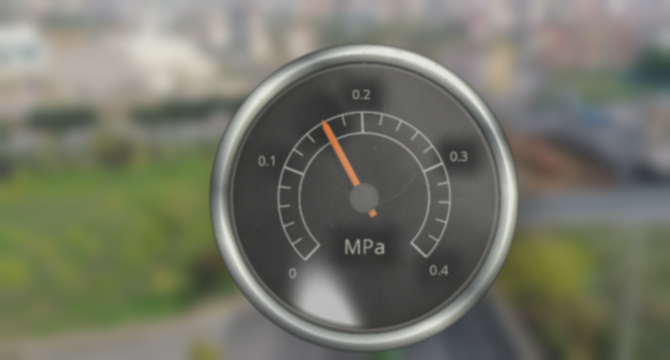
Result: 0.16
